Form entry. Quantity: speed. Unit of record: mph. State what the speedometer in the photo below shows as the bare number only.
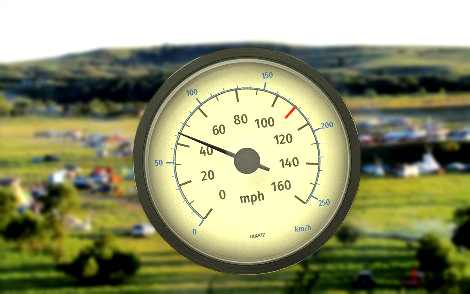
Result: 45
